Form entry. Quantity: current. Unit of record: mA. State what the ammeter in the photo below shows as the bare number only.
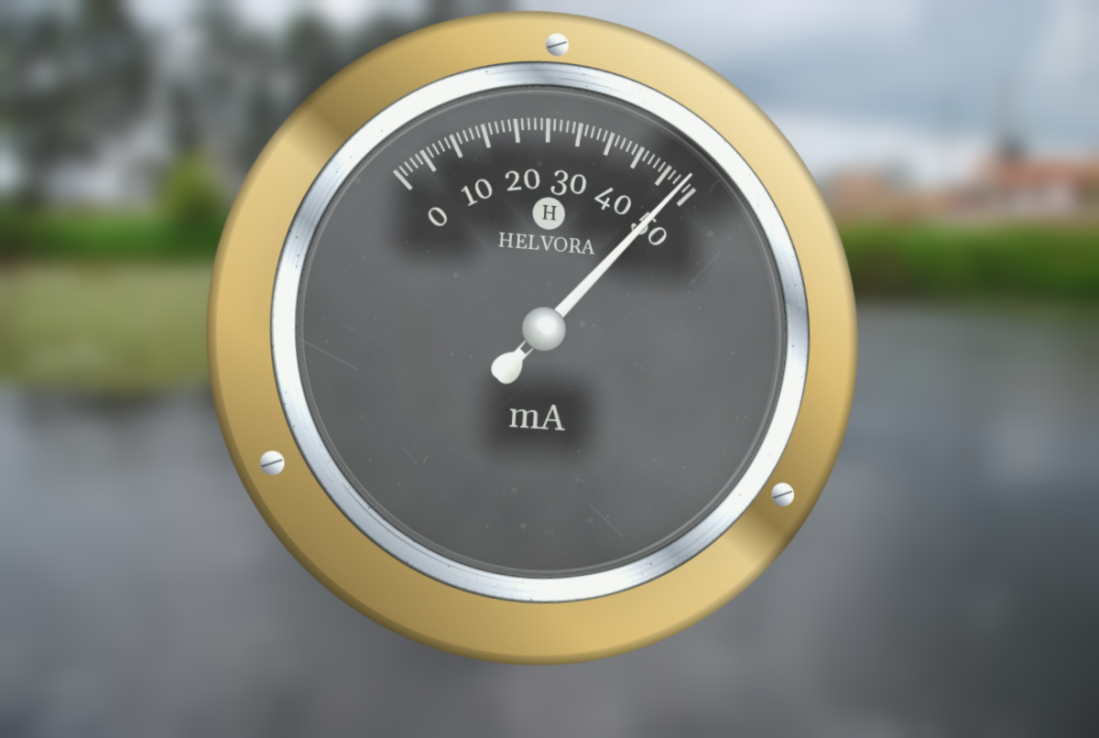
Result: 48
